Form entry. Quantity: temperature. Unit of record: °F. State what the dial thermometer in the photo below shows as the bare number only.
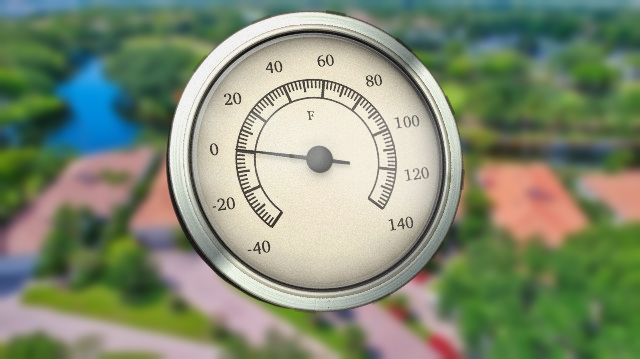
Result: 0
